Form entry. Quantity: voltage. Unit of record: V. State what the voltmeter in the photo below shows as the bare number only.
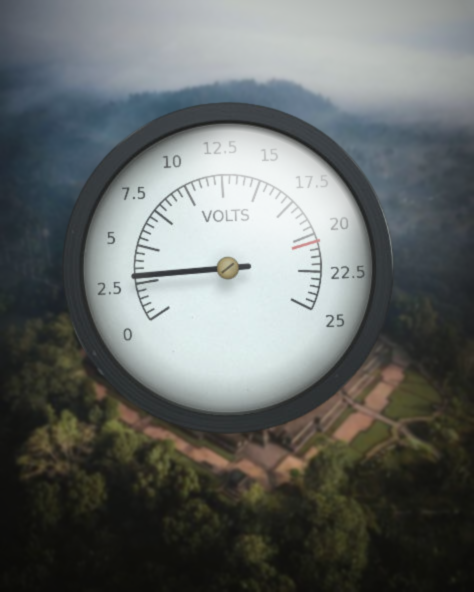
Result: 3
